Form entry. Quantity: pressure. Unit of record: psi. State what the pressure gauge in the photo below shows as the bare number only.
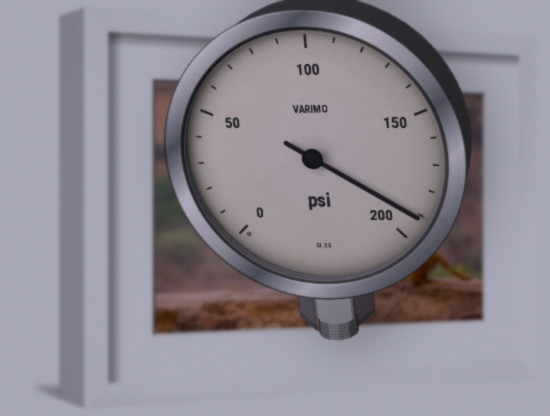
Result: 190
